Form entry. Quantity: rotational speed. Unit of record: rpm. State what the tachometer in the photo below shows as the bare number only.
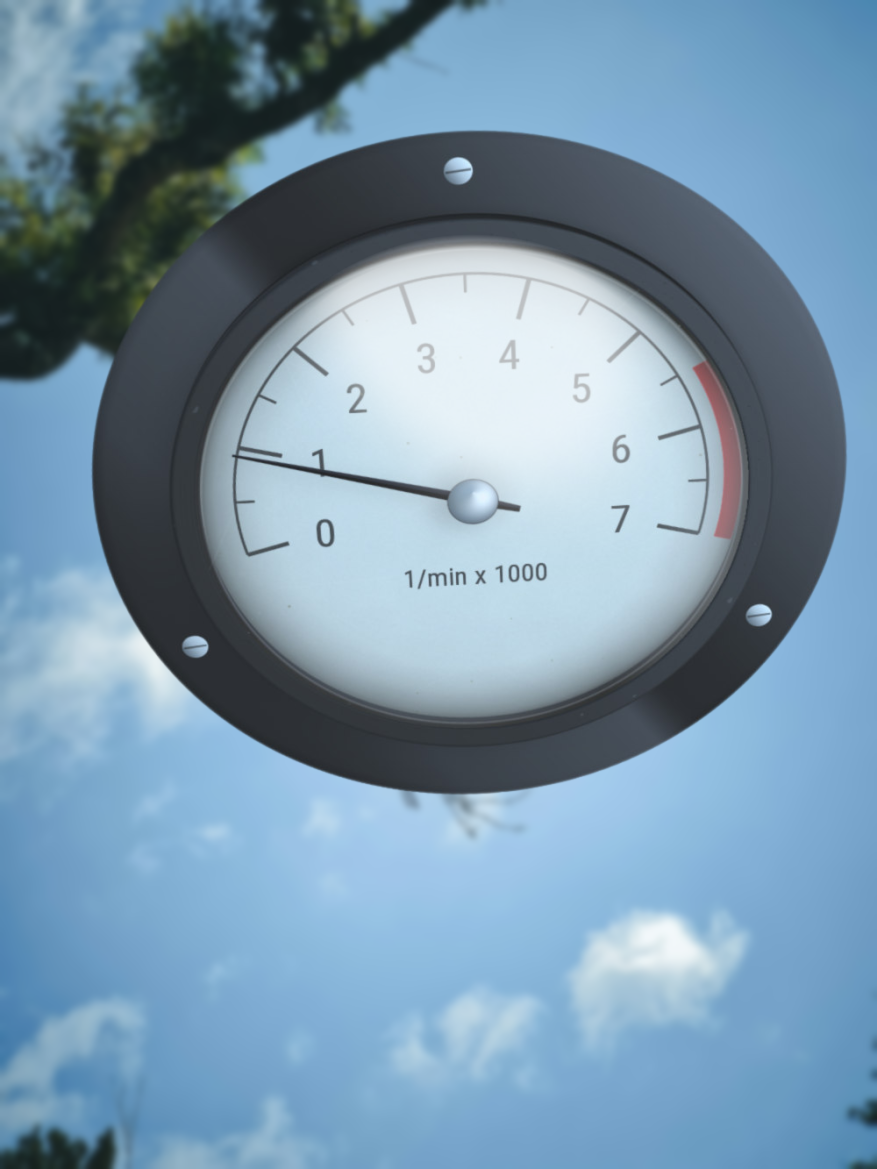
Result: 1000
